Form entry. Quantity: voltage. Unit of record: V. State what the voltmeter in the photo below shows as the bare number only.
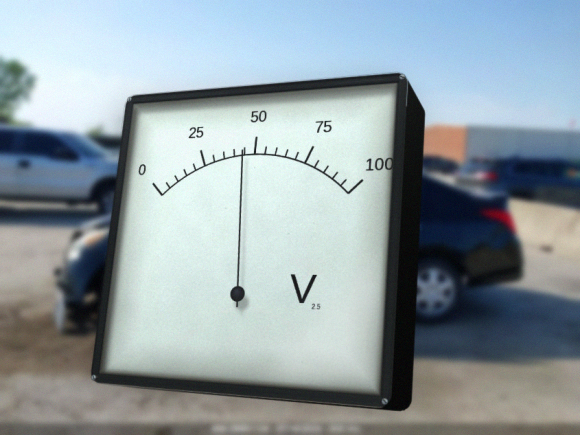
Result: 45
